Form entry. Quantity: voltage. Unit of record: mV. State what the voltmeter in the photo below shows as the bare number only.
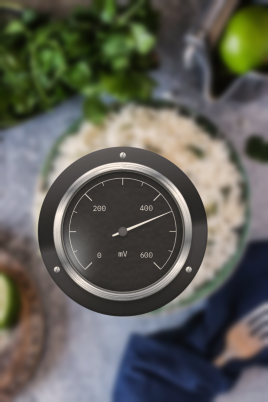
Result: 450
